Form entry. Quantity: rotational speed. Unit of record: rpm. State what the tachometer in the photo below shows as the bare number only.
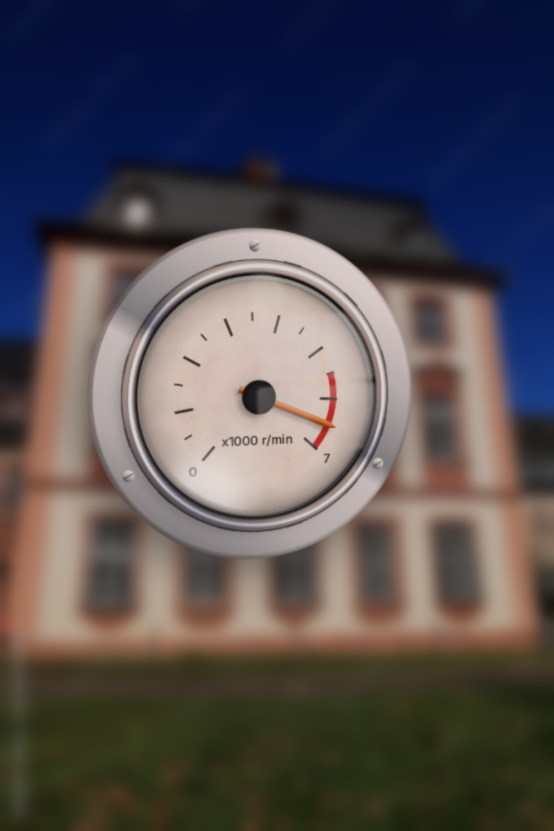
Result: 6500
